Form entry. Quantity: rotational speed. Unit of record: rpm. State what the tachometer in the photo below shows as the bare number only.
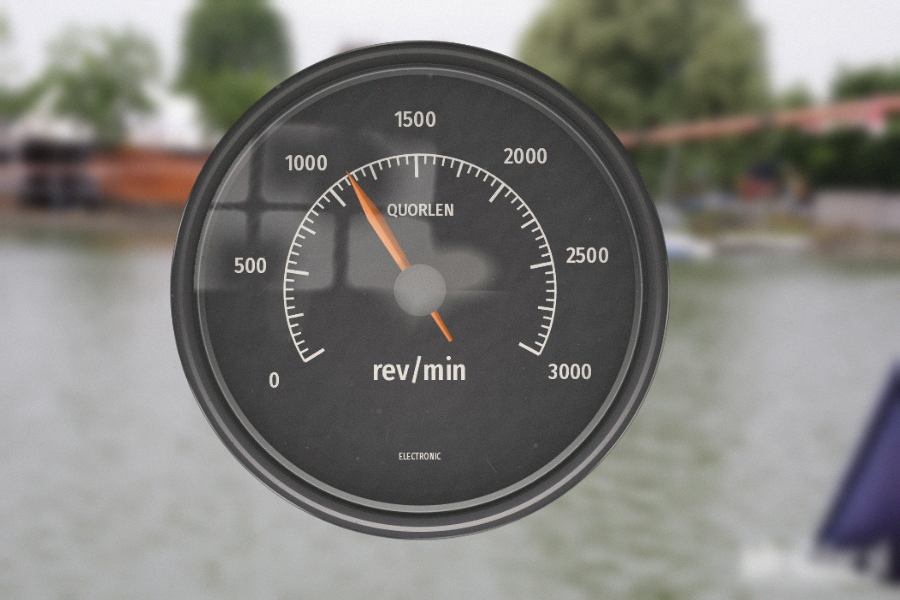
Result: 1125
